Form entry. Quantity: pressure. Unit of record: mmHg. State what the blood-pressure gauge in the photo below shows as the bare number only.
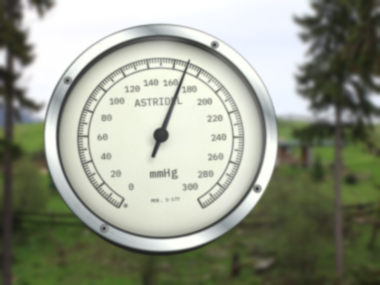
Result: 170
